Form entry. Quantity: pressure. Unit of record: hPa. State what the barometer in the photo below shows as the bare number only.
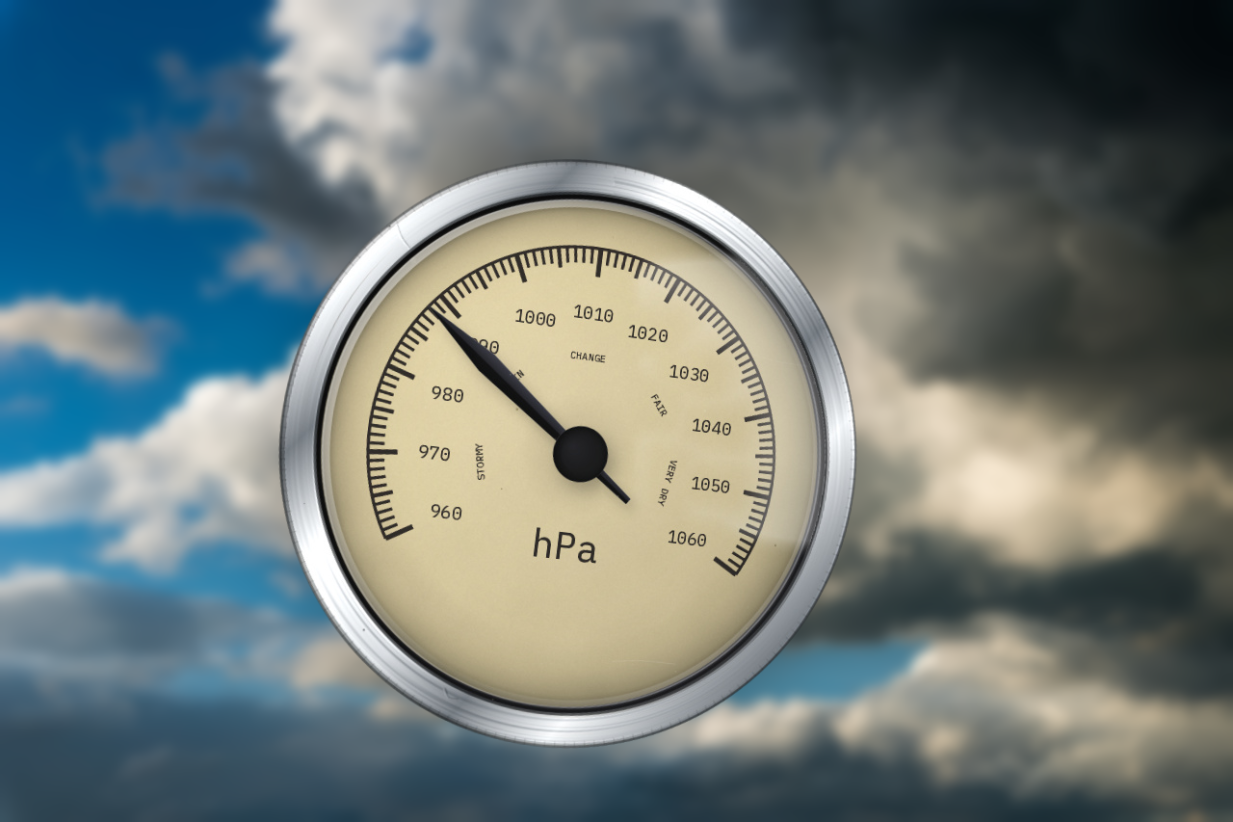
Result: 988
